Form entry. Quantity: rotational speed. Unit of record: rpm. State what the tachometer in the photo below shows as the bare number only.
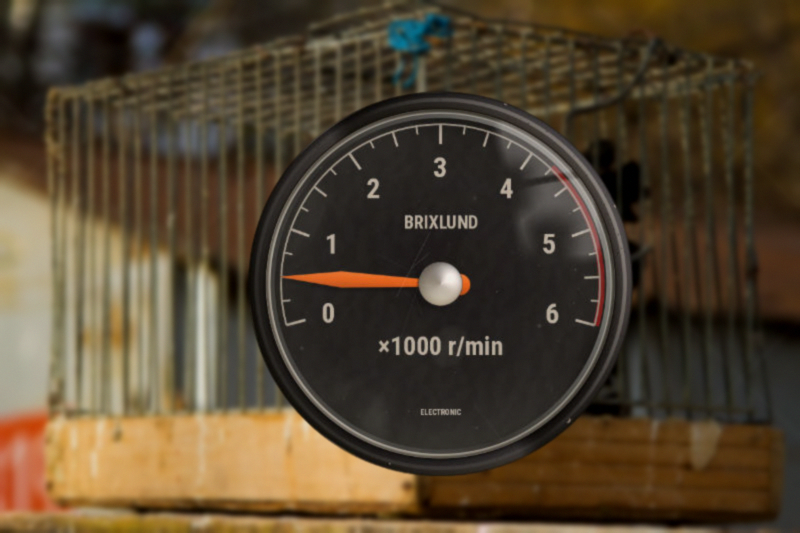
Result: 500
